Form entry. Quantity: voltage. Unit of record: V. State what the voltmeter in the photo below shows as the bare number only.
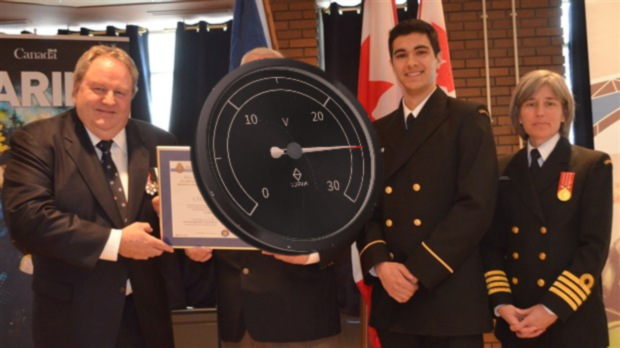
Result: 25
